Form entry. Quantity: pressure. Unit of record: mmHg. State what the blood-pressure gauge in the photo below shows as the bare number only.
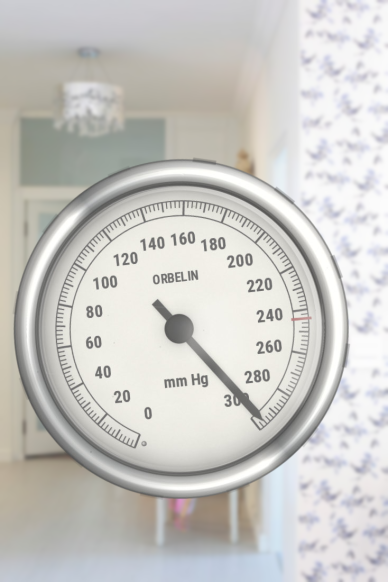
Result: 296
